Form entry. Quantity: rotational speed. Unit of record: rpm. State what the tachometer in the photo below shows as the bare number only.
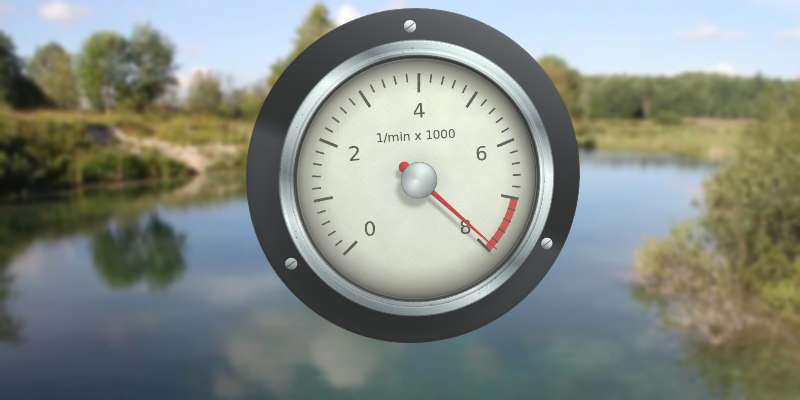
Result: 7900
